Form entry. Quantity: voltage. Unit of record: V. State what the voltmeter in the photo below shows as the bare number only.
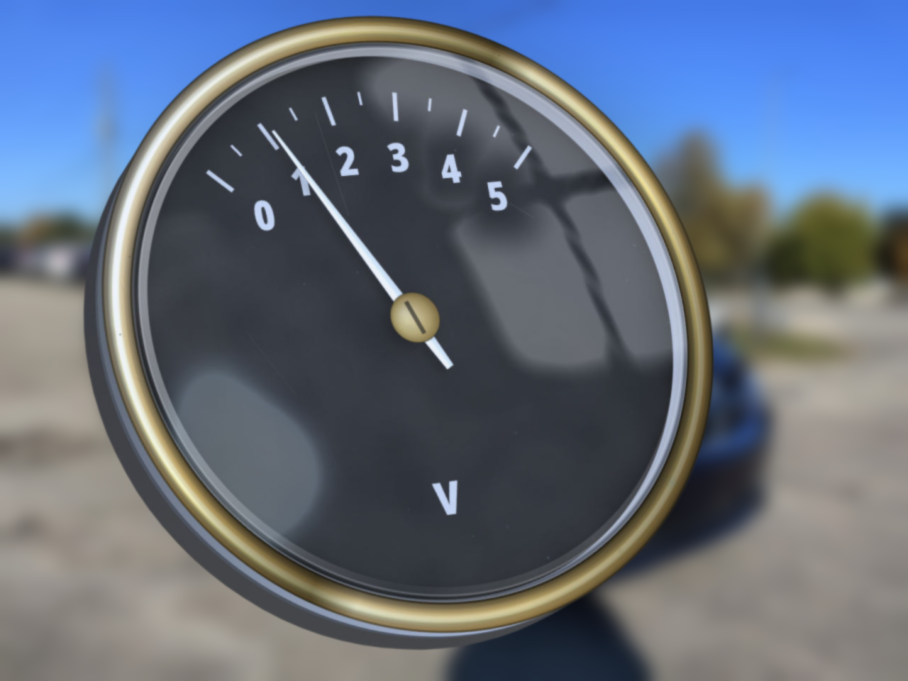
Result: 1
